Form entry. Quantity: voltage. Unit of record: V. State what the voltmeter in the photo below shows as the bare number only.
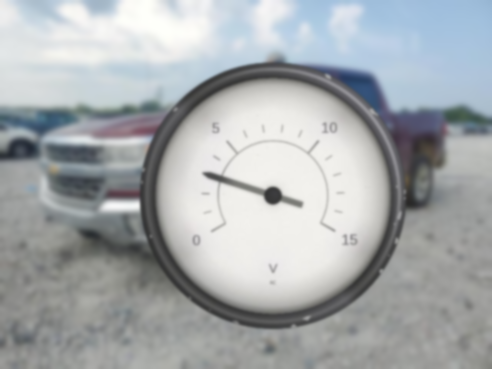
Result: 3
